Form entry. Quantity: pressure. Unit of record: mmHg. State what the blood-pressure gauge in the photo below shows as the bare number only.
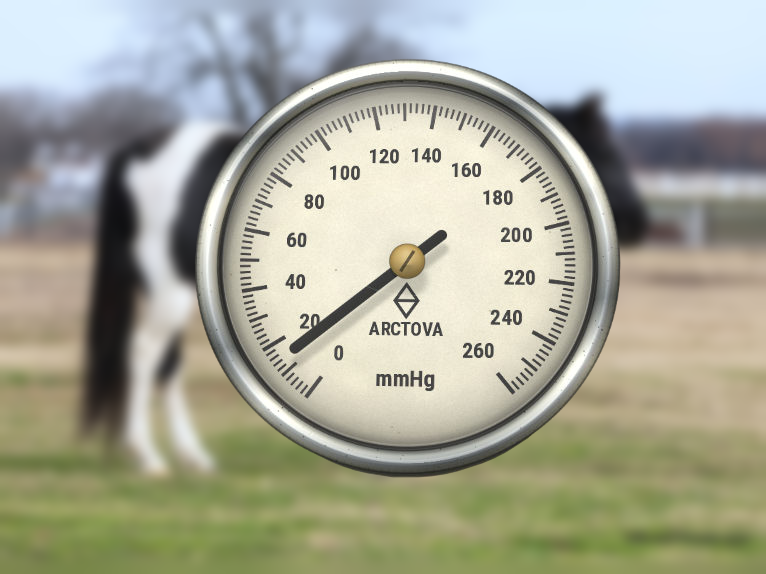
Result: 14
